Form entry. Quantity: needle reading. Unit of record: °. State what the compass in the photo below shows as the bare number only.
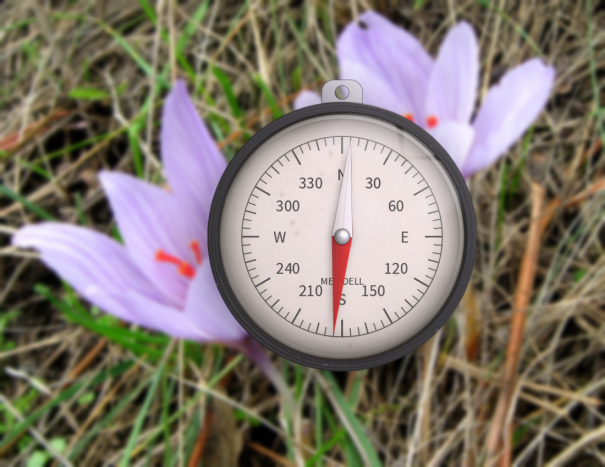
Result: 185
